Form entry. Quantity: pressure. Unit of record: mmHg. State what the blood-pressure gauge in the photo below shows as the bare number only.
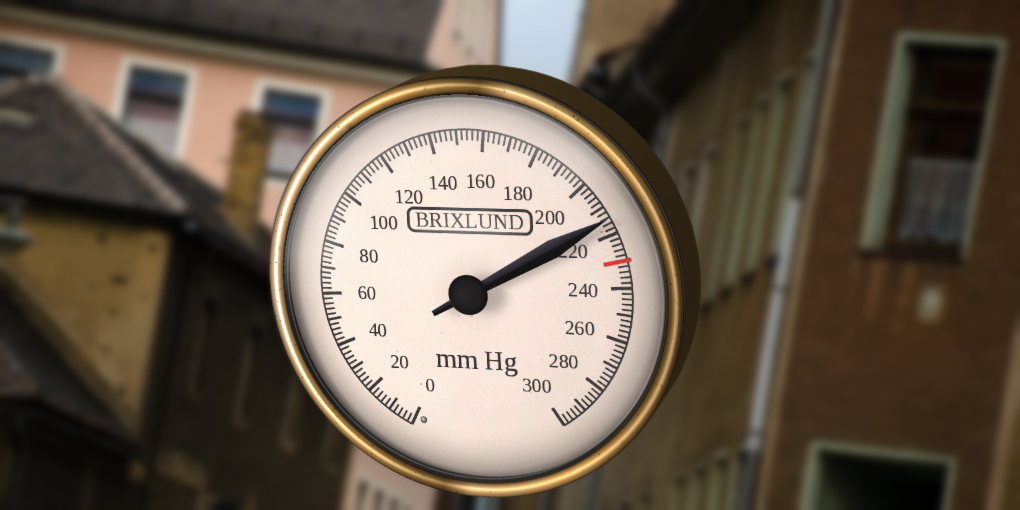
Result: 214
